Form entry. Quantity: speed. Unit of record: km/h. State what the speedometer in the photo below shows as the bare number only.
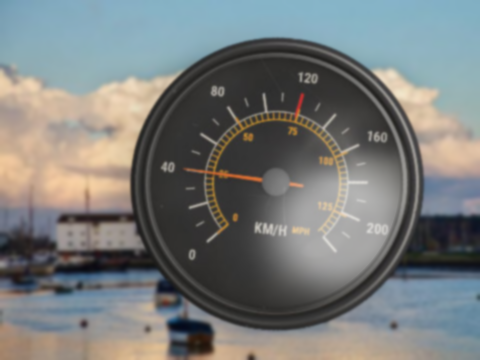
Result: 40
